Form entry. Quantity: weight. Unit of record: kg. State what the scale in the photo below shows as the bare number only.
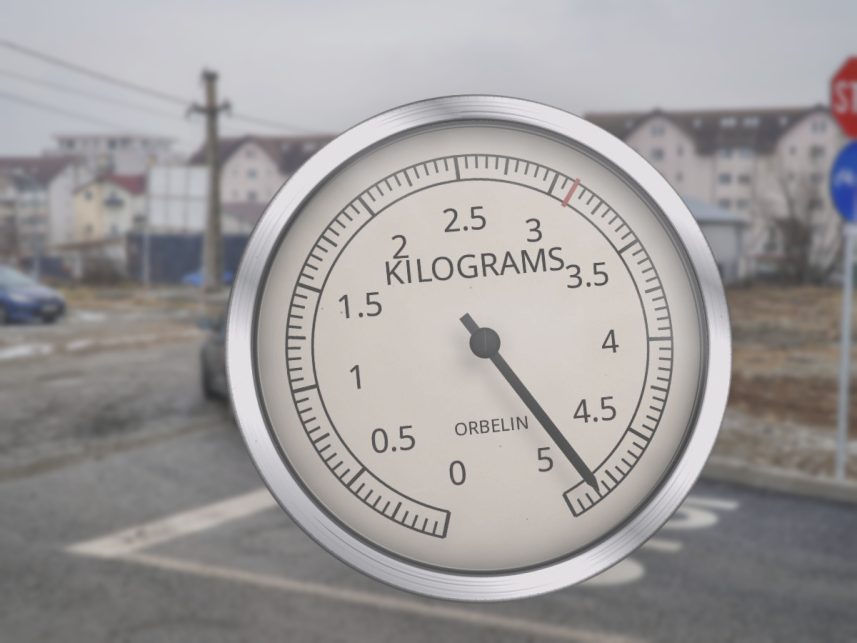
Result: 4.85
